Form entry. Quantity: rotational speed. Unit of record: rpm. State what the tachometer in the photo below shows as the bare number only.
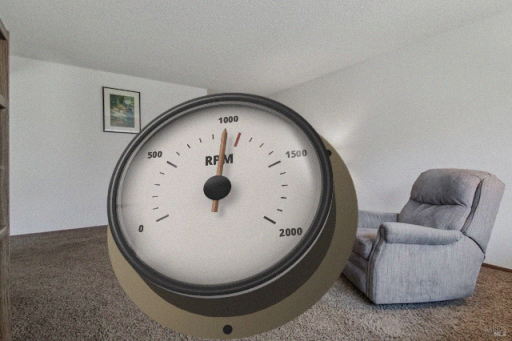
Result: 1000
